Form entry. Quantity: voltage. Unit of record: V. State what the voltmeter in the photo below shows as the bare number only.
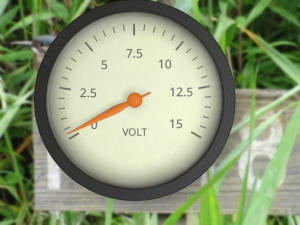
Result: 0.25
